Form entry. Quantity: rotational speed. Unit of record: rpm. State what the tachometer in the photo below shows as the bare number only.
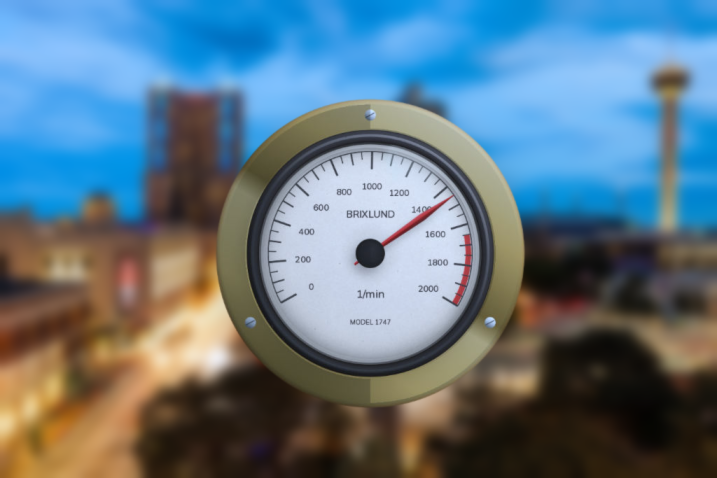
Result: 1450
